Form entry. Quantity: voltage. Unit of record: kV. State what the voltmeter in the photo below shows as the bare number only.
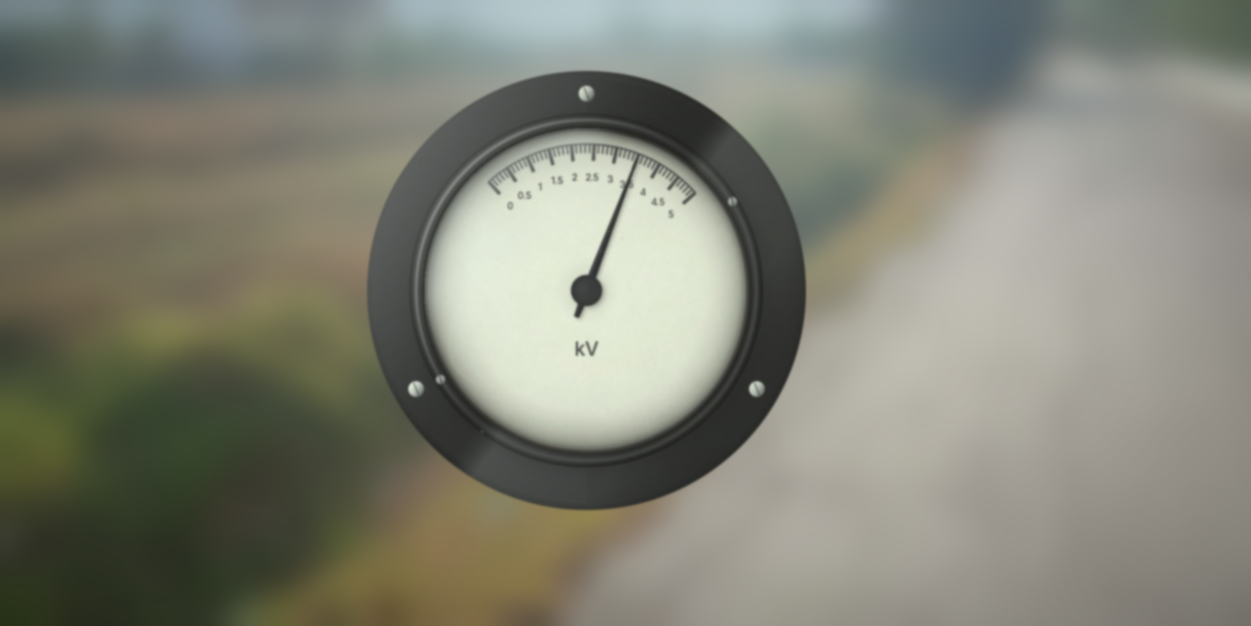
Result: 3.5
